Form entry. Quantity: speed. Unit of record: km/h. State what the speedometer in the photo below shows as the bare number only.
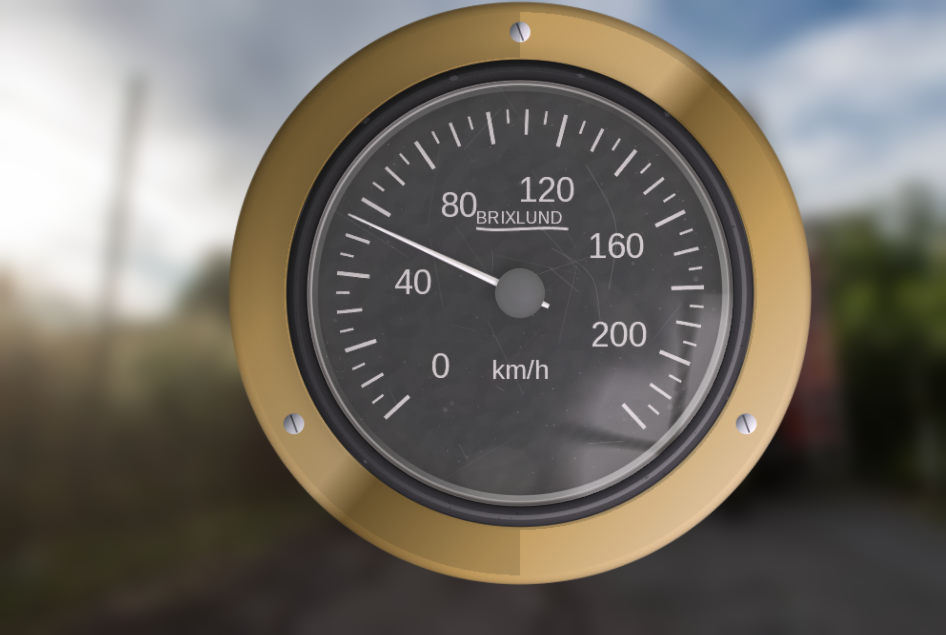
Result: 55
